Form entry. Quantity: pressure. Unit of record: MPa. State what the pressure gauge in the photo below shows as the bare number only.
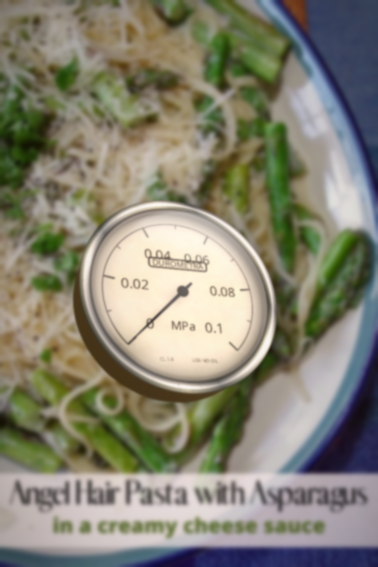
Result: 0
